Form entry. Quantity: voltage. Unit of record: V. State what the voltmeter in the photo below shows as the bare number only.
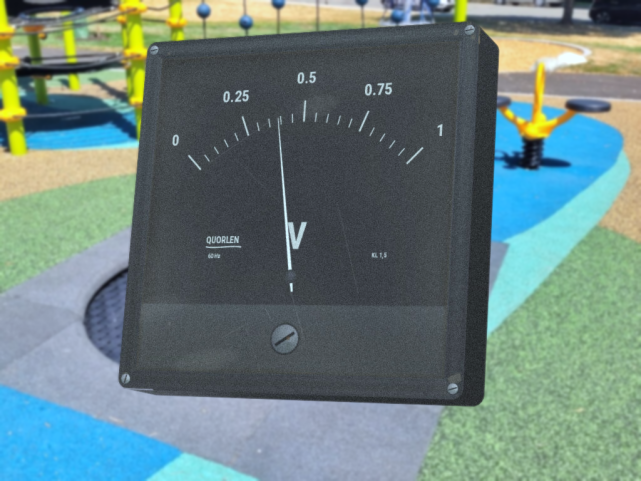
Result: 0.4
